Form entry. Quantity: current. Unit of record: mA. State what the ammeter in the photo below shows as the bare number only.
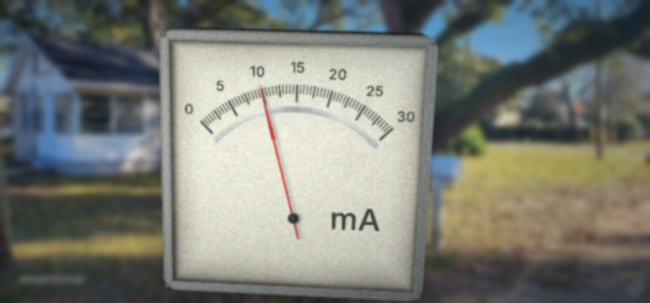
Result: 10
